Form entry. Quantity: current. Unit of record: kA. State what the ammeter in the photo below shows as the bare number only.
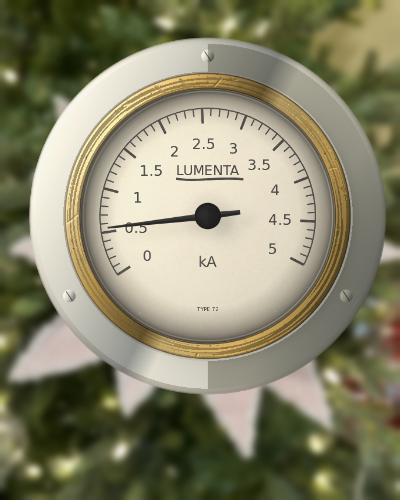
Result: 0.55
